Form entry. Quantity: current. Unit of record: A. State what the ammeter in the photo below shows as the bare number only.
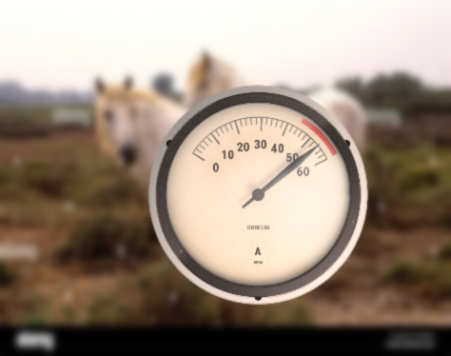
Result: 54
